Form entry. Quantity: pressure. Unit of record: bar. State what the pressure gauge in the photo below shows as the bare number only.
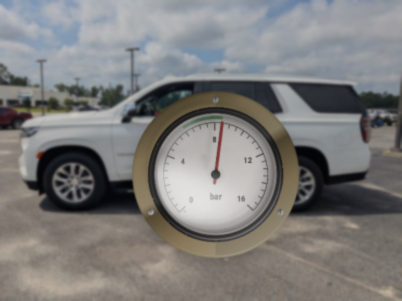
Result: 8.5
